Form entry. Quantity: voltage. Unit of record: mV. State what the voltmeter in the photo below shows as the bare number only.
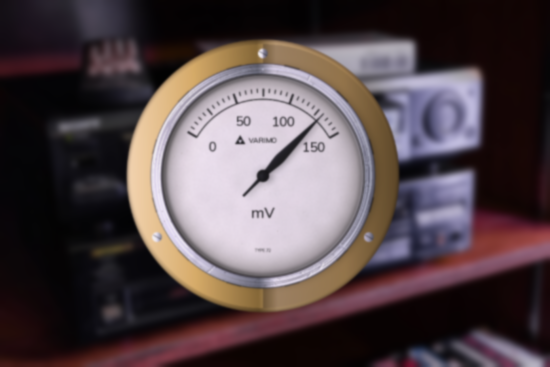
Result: 130
